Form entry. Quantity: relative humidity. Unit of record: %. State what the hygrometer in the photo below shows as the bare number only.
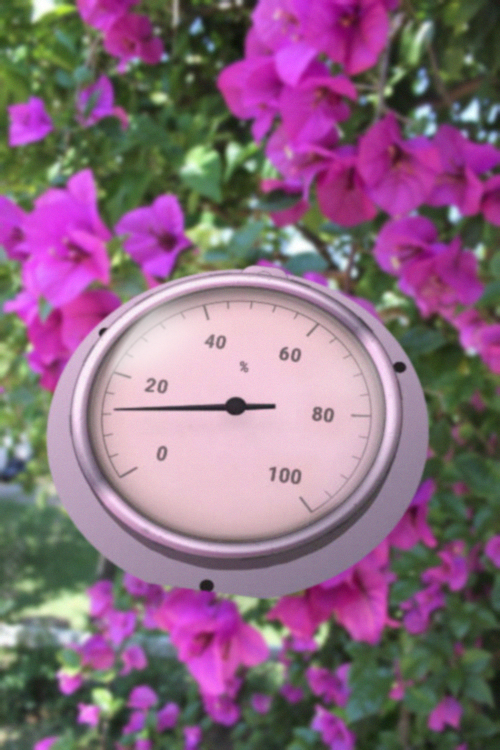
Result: 12
